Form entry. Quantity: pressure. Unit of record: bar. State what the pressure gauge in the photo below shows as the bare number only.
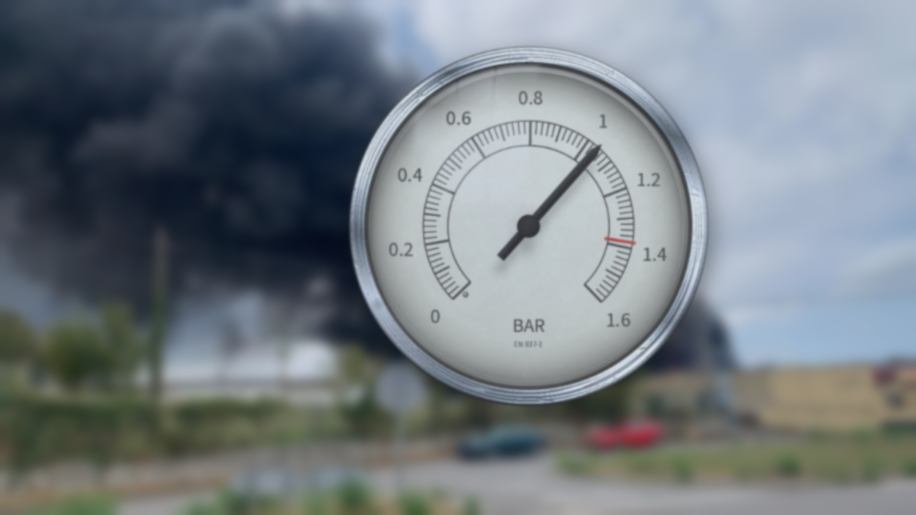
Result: 1.04
